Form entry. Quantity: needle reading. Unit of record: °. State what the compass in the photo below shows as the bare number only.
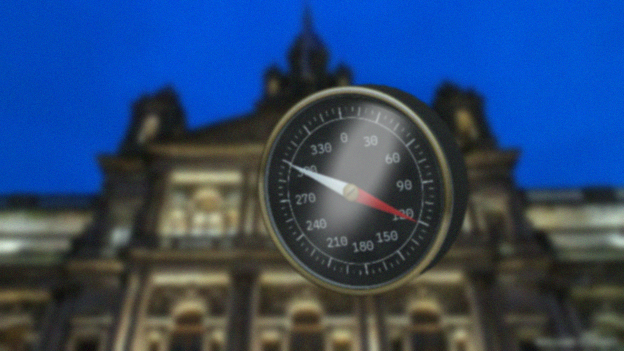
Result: 120
